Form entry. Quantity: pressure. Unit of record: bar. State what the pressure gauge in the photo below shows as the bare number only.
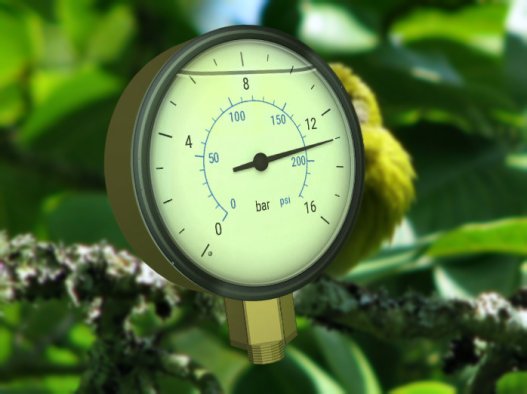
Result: 13
